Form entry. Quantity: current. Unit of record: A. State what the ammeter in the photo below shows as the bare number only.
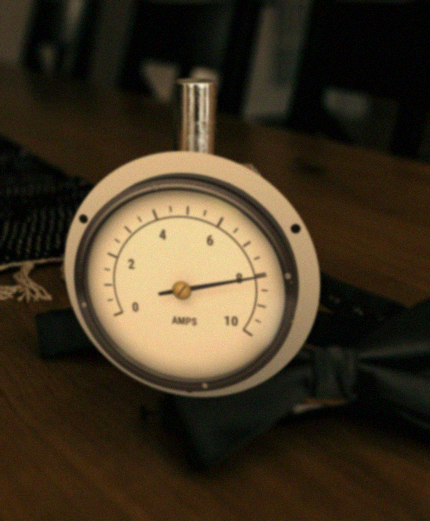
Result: 8
